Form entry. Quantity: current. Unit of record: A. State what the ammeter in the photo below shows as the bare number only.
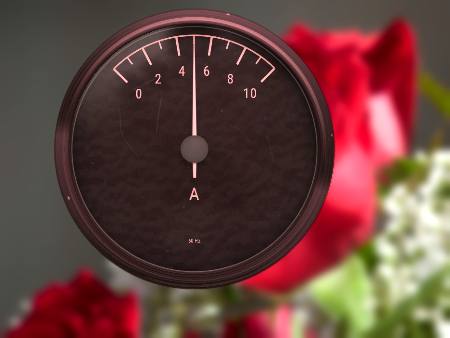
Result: 5
